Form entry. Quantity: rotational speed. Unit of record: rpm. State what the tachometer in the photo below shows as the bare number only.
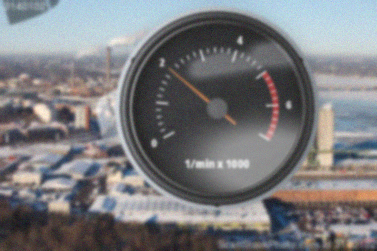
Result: 2000
